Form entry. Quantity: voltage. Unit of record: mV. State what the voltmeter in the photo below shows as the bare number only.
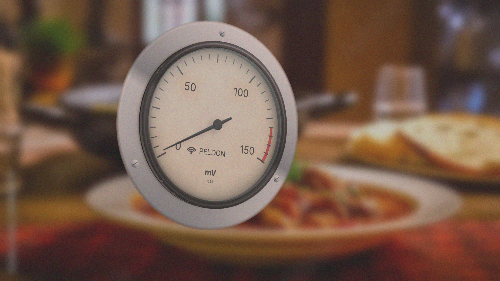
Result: 2.5
